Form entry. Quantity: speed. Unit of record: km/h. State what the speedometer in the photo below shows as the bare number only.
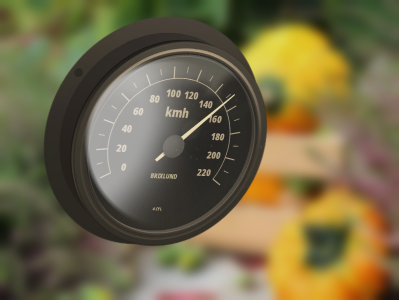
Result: 150
